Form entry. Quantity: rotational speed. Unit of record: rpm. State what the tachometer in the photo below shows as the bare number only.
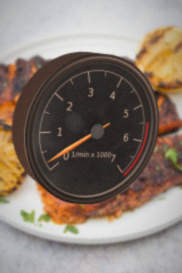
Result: 250
